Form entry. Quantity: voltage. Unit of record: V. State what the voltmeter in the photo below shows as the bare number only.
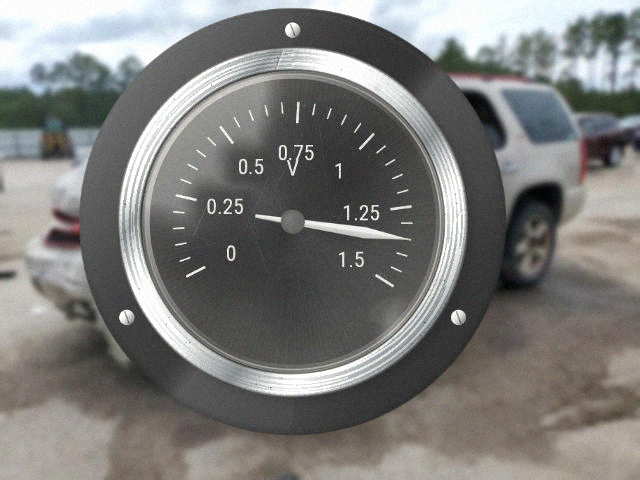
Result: 1.35
